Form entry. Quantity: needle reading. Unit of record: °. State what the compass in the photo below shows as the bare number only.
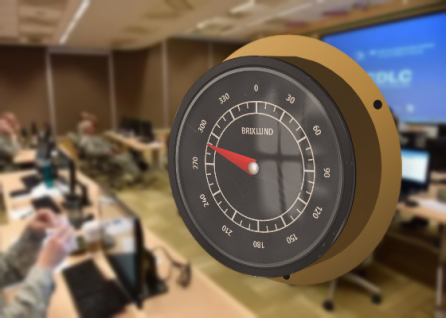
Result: 290
